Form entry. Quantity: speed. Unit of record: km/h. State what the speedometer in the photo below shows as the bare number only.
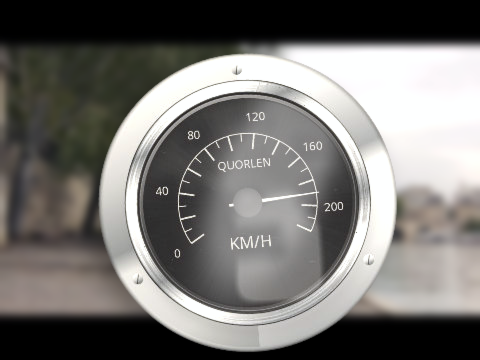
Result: 190
